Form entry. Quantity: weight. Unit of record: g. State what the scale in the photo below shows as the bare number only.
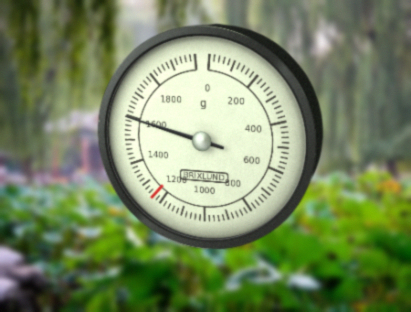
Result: 1600
